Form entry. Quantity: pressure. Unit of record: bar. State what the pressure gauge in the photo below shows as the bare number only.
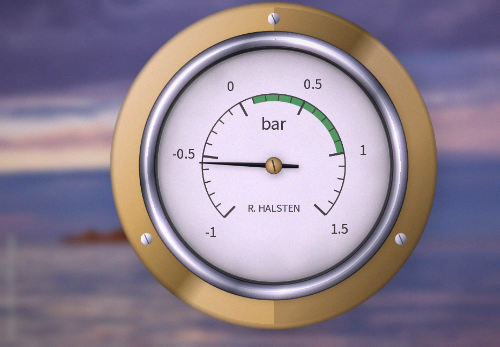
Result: -0.55
